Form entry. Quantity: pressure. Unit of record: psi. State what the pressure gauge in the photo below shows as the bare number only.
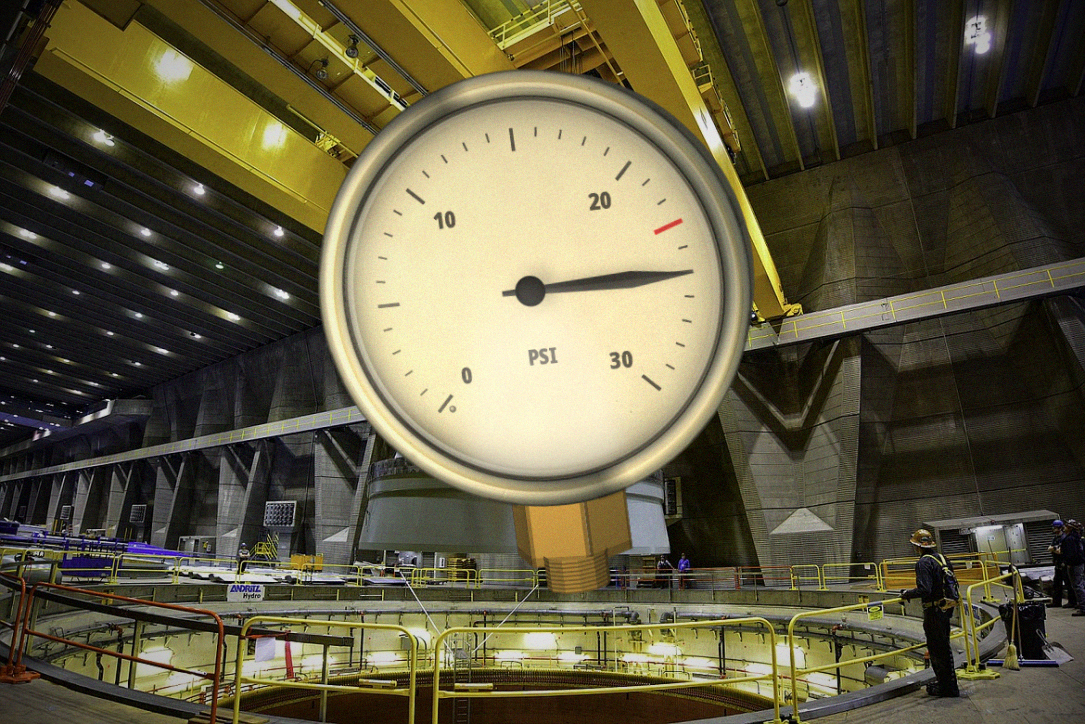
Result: 25
